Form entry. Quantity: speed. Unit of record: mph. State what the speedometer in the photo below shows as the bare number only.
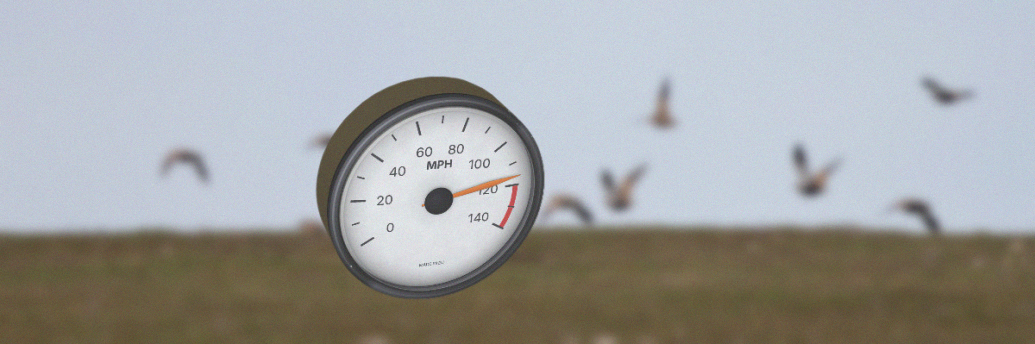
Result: 115
